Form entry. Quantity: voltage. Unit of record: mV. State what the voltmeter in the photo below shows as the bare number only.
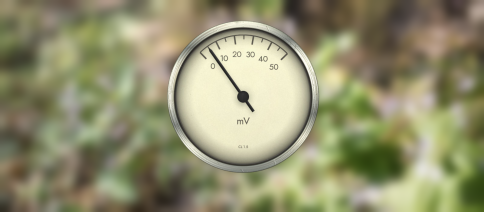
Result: 5
